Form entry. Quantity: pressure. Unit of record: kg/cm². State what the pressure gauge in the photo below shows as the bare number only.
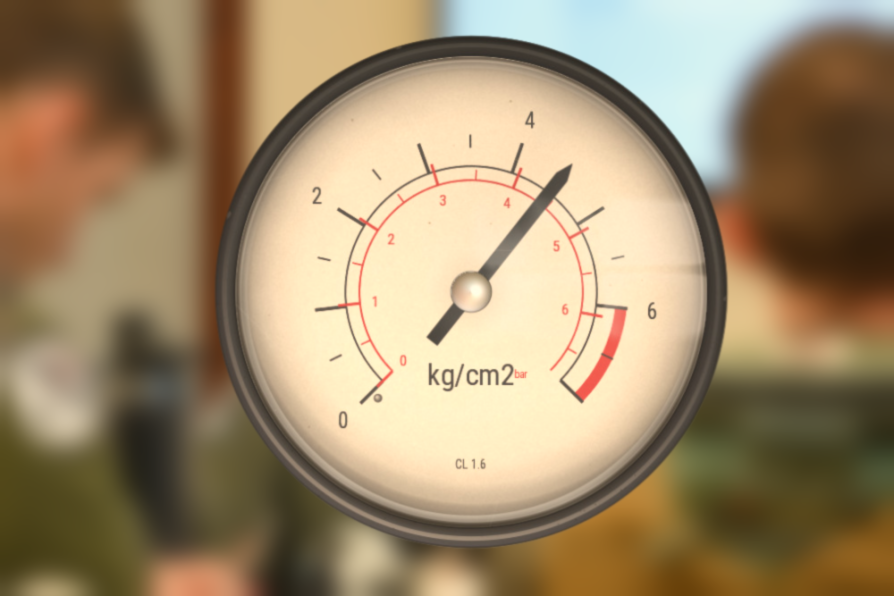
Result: 4.5
